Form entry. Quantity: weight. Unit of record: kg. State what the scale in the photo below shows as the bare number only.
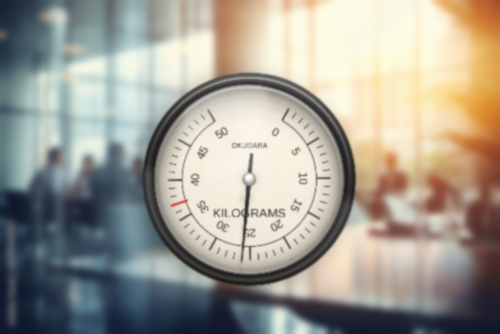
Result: 26
